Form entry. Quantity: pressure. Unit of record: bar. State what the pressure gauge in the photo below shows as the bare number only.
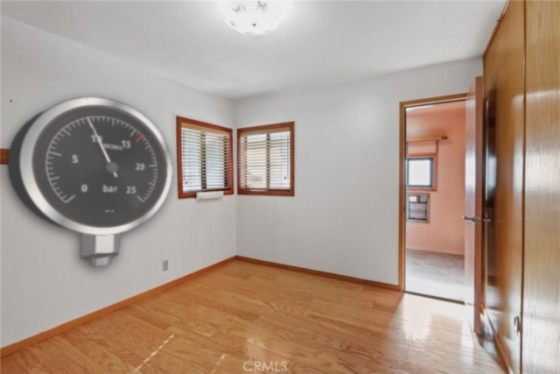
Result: 10
